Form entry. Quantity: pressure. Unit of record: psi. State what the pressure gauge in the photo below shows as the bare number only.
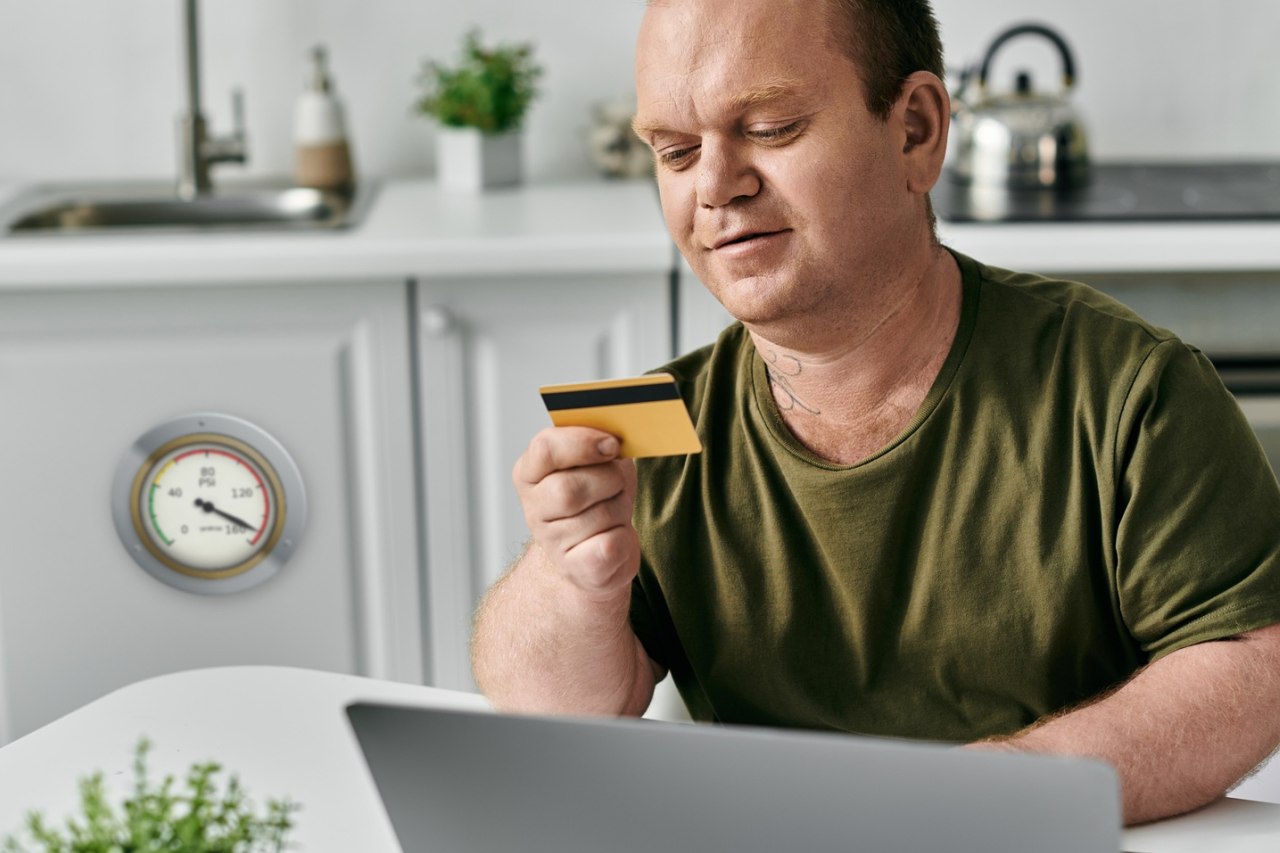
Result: 150
